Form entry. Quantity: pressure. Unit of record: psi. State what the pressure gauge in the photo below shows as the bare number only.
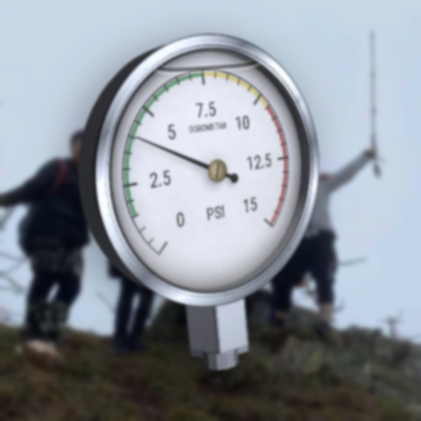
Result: 4
